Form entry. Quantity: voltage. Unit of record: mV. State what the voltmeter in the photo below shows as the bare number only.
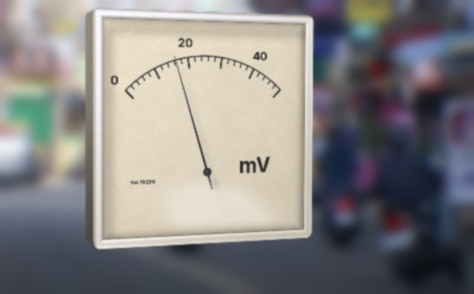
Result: 16
